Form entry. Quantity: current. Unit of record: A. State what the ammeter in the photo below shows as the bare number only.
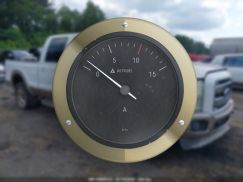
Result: 1
